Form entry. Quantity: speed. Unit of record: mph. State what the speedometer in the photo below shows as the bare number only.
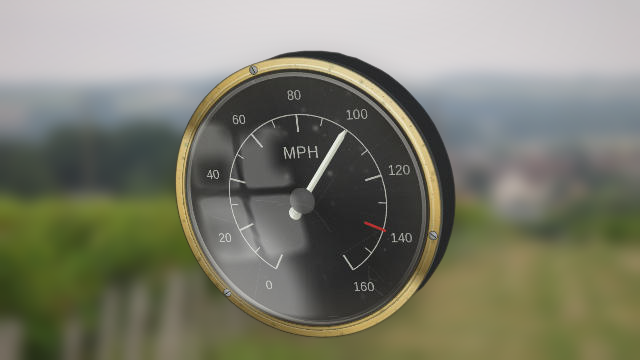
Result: 100
